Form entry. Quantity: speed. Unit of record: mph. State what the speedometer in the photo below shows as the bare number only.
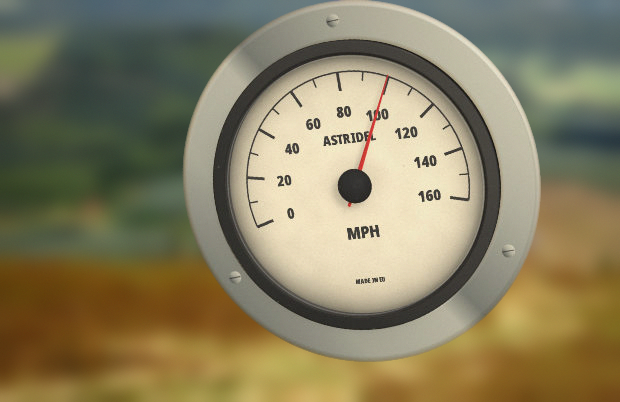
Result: 100
